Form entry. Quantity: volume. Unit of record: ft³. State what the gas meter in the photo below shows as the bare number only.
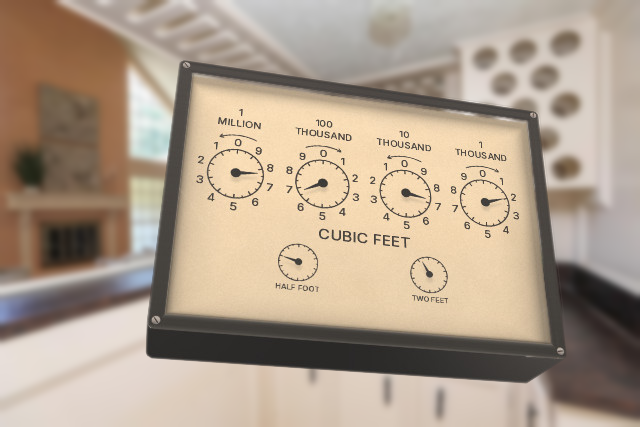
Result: 767200
